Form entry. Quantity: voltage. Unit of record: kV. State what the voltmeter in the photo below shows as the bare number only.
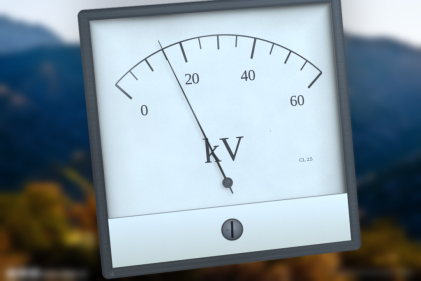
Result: 15
